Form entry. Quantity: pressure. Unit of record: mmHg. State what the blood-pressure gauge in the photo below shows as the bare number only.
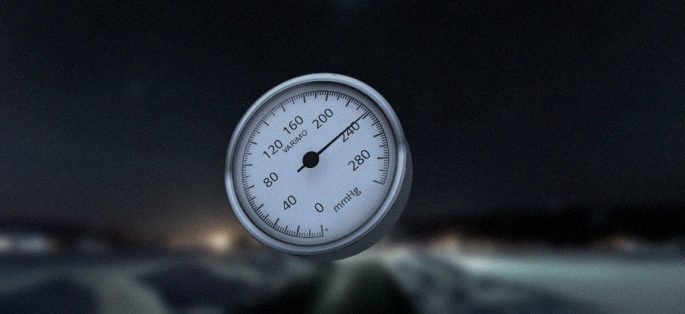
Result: 240
